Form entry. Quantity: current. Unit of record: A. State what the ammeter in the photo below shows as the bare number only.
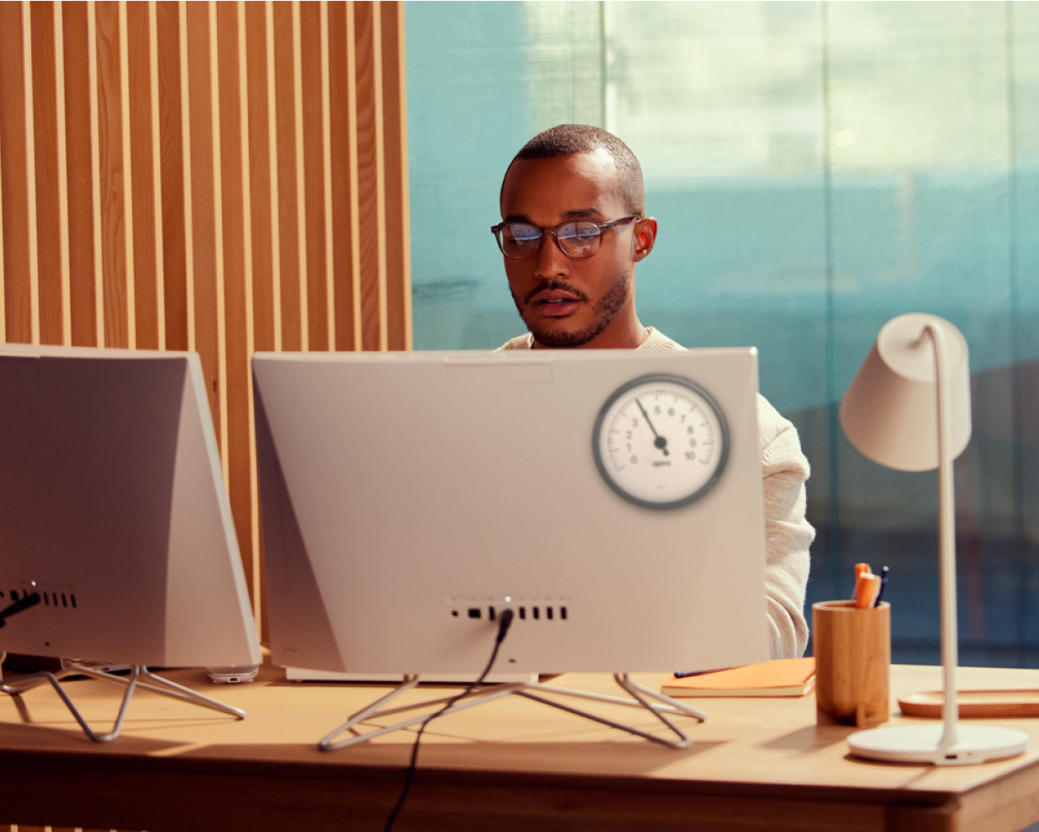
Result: 4
